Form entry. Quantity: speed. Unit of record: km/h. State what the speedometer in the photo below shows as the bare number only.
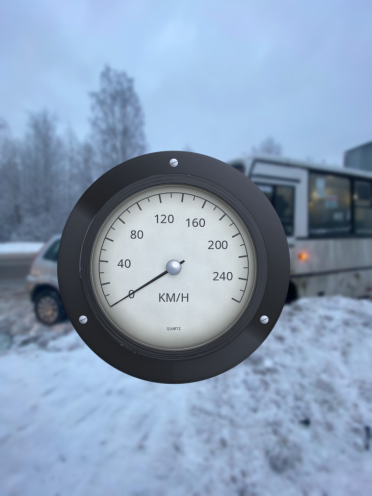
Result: 0
